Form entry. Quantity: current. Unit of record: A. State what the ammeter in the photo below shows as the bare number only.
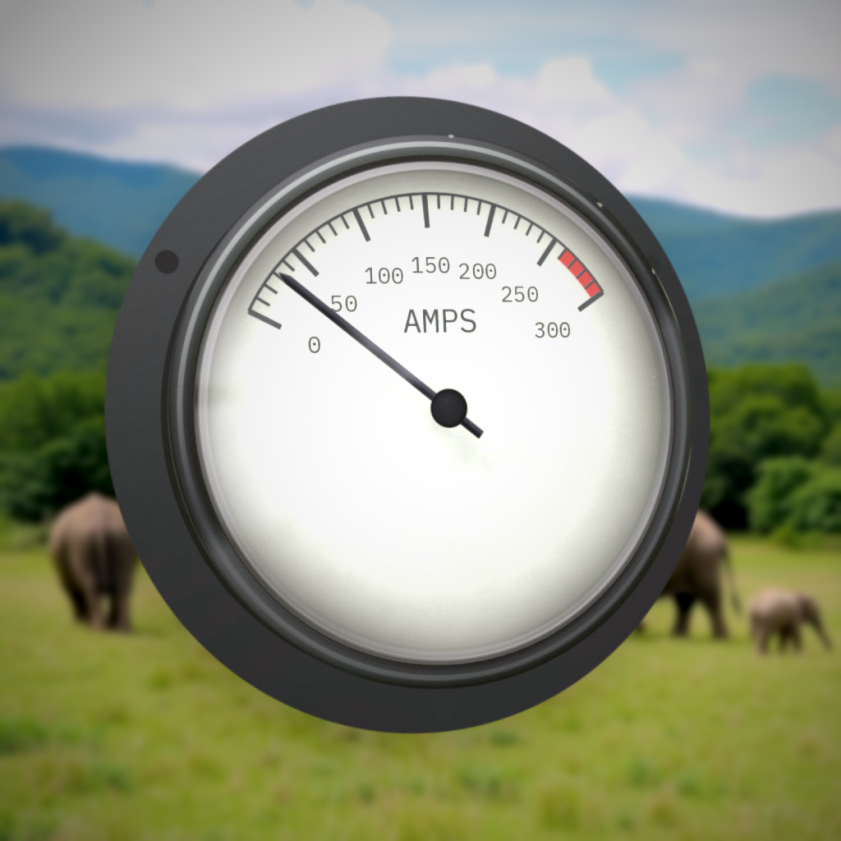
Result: 30
